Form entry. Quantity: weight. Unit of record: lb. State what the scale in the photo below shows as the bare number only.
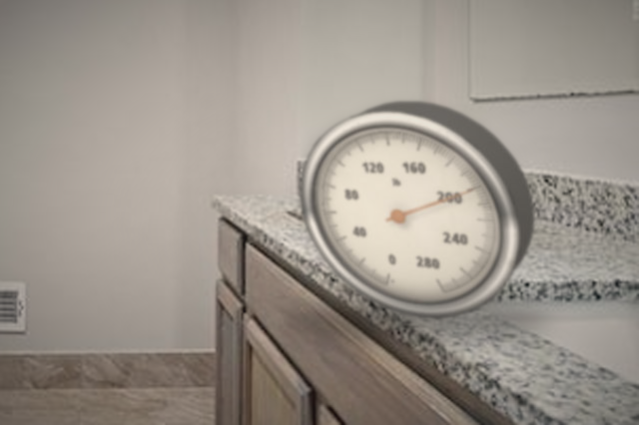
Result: 200
